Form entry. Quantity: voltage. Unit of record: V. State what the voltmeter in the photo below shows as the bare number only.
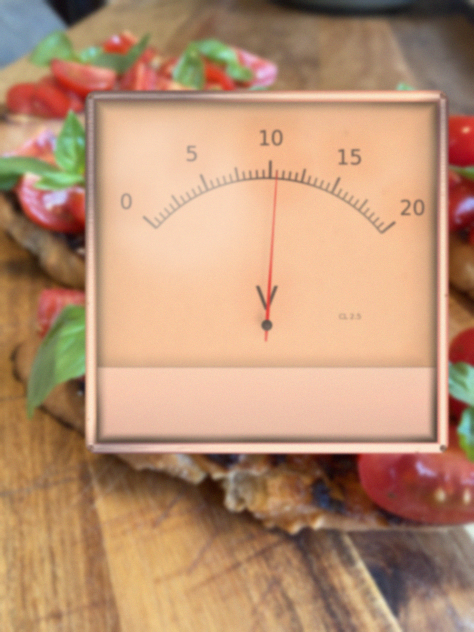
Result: 10.5
